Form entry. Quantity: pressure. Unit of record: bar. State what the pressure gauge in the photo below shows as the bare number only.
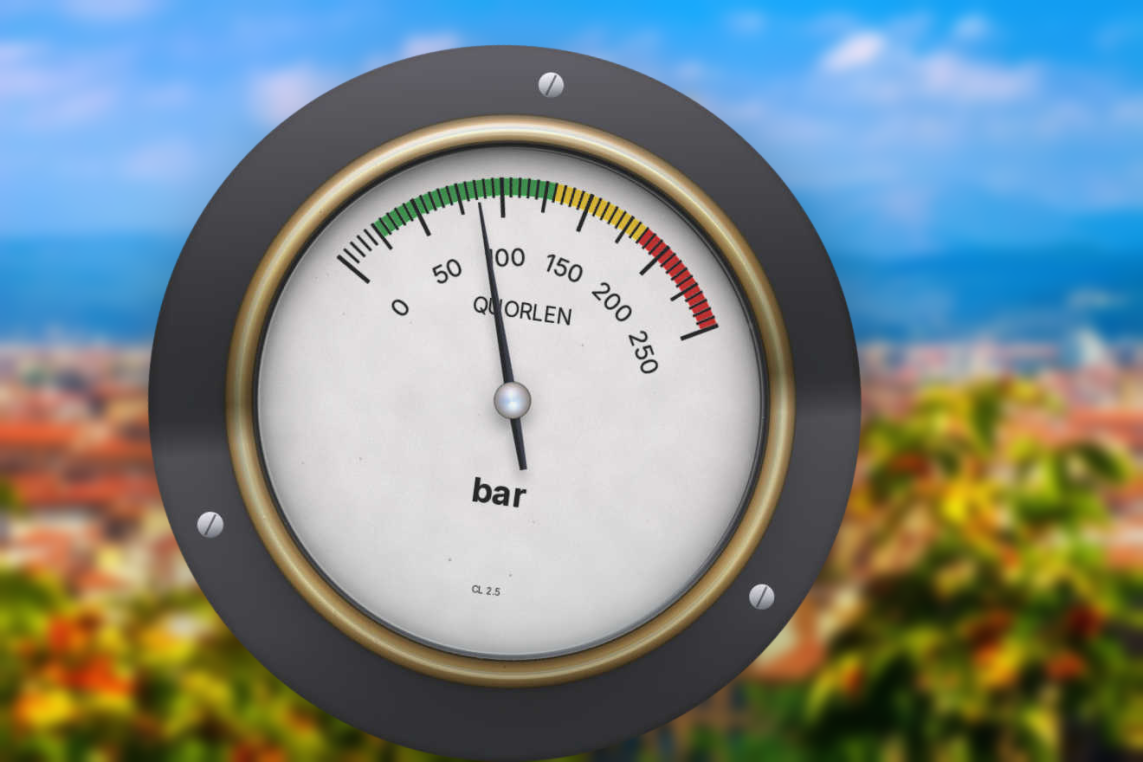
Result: 85
